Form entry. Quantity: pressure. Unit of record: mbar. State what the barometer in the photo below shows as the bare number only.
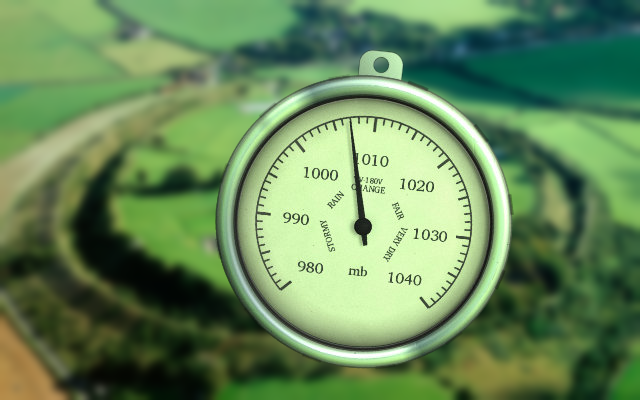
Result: 1007
